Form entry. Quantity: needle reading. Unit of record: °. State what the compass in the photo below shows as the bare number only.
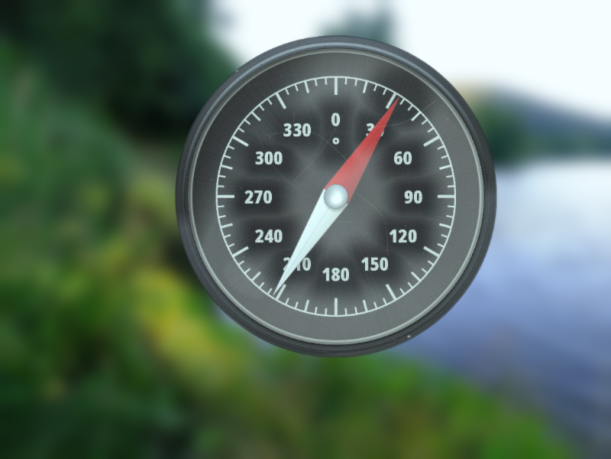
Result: 32.5
